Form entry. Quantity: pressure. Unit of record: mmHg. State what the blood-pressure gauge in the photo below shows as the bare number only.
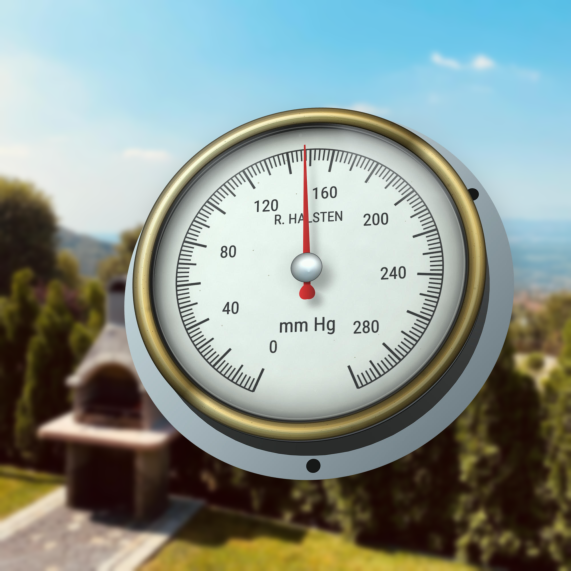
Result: 148
